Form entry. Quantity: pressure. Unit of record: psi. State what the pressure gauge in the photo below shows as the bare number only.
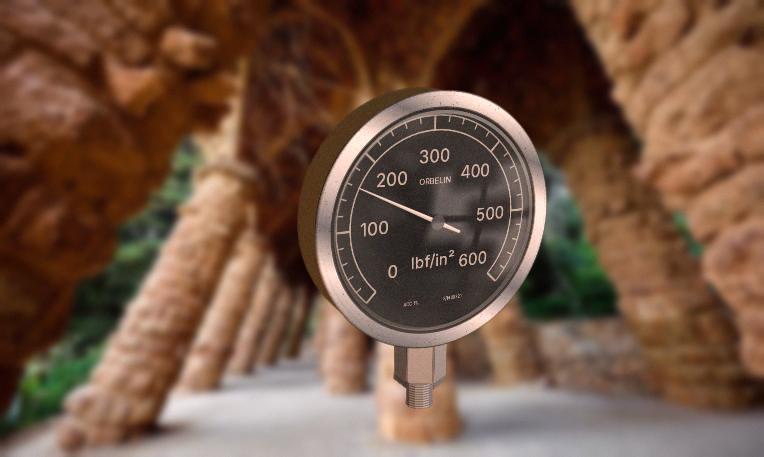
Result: 160
